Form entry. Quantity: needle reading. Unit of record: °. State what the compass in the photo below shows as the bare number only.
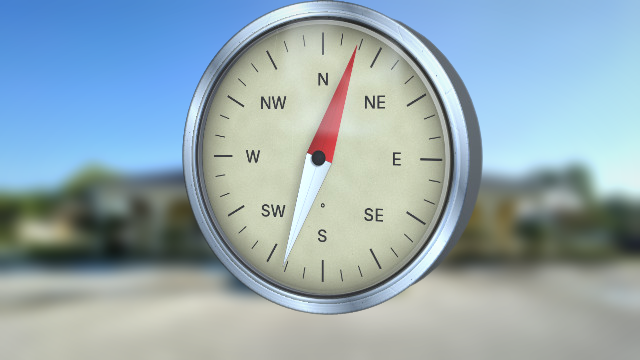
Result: 20
